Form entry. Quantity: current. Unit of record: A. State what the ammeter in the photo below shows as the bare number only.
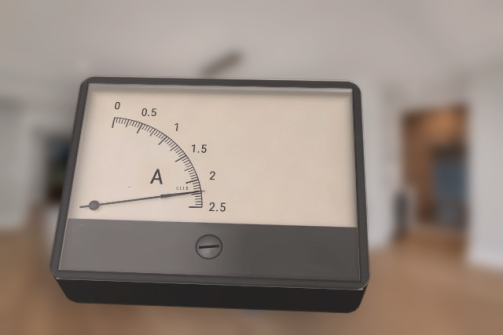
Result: 2.25
